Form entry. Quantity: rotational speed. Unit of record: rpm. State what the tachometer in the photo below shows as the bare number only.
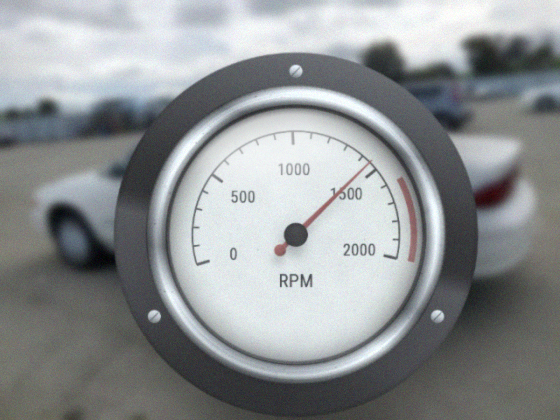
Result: 1450
